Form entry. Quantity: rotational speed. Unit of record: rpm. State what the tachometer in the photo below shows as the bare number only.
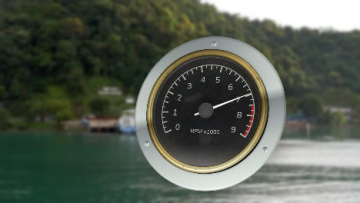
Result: 7000
